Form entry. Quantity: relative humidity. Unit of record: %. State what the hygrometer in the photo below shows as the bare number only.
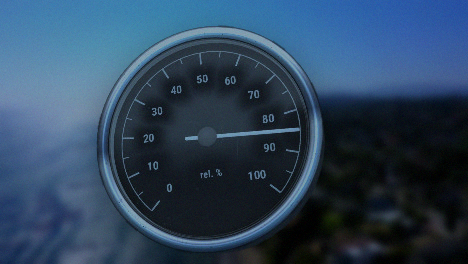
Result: 85
